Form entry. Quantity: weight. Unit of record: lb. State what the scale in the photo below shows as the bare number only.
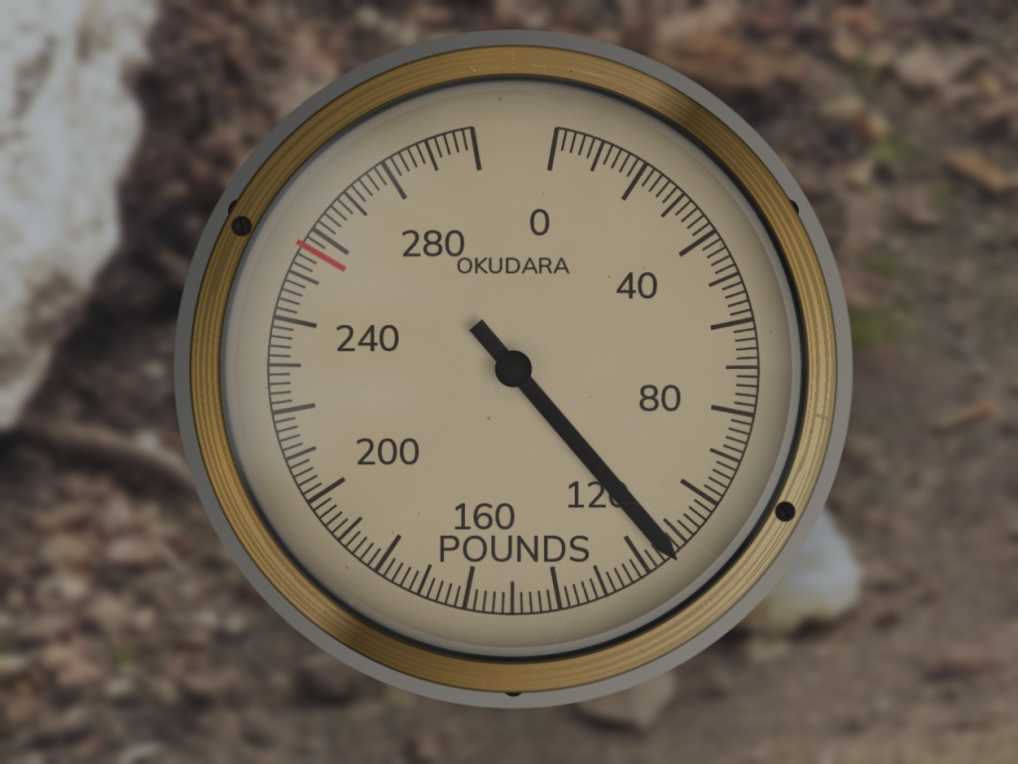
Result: 114
